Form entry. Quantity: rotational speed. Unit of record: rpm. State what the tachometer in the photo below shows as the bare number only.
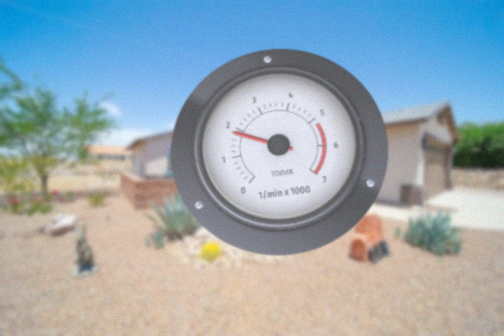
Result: 1800
